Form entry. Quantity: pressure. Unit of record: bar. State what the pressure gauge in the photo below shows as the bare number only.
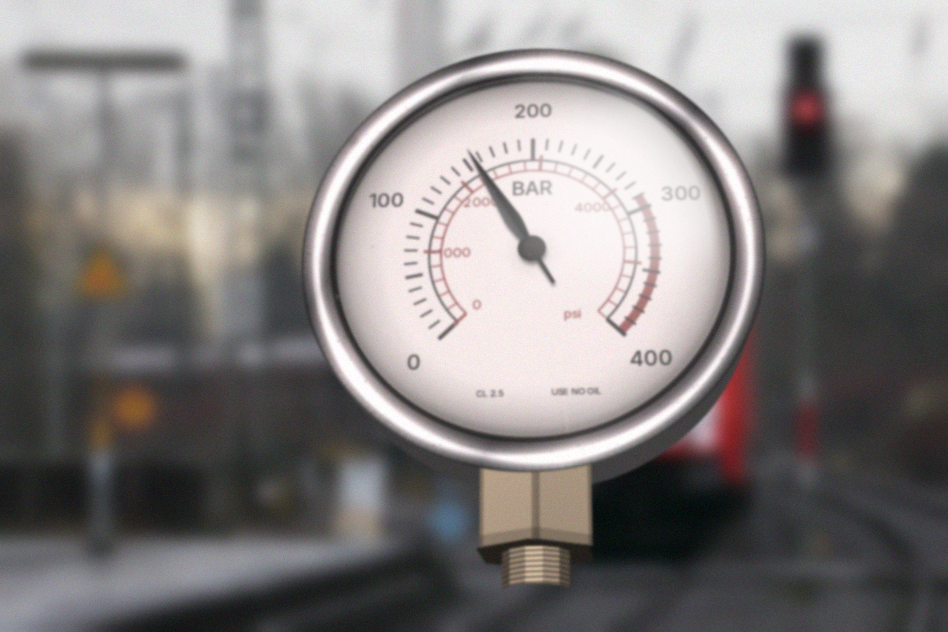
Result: 155
